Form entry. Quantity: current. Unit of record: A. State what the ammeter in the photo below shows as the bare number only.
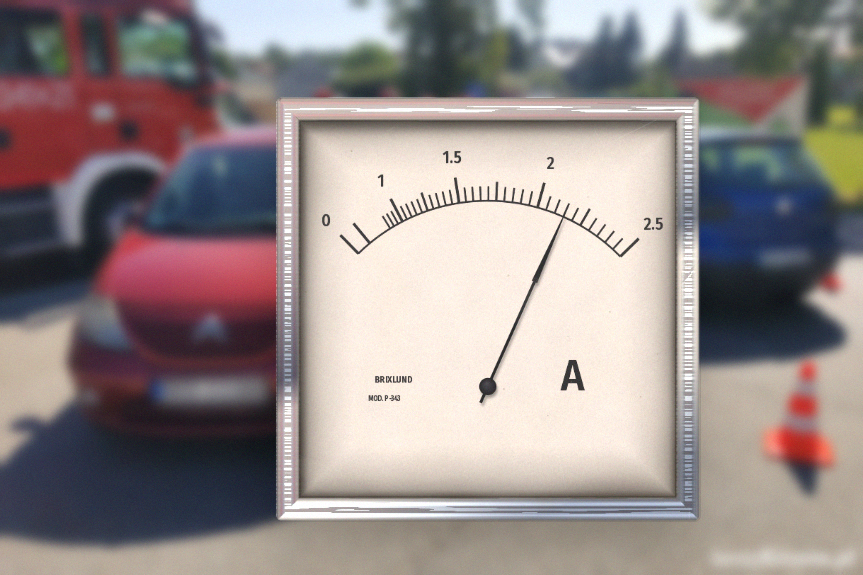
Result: 2.15
